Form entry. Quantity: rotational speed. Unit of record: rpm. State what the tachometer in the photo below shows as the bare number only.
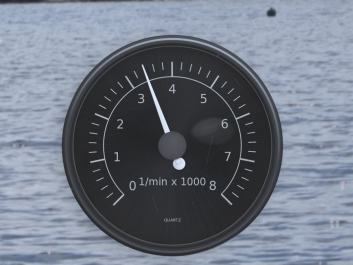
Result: 3400
